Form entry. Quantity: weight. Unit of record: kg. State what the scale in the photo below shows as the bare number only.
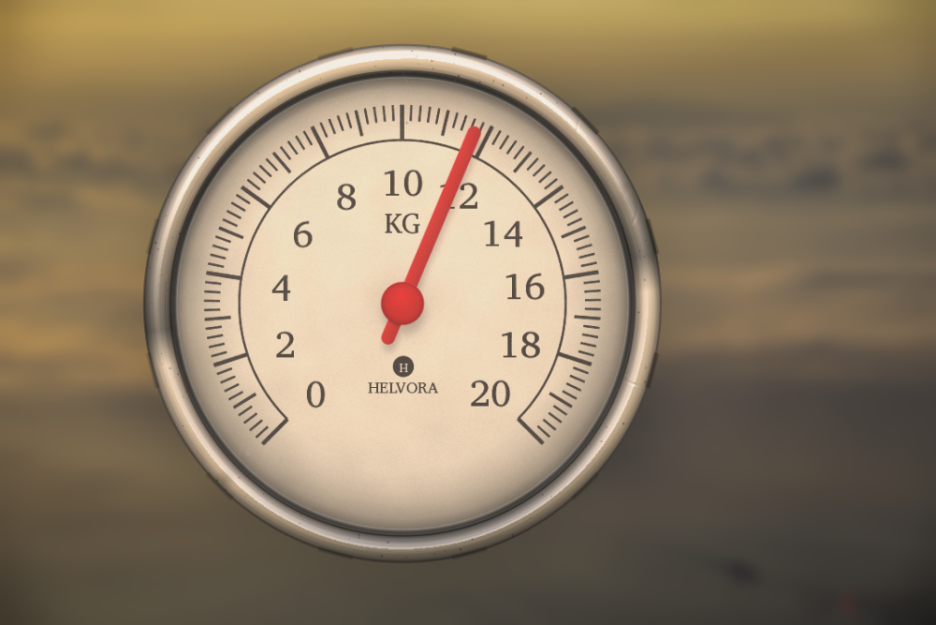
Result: 11.7
